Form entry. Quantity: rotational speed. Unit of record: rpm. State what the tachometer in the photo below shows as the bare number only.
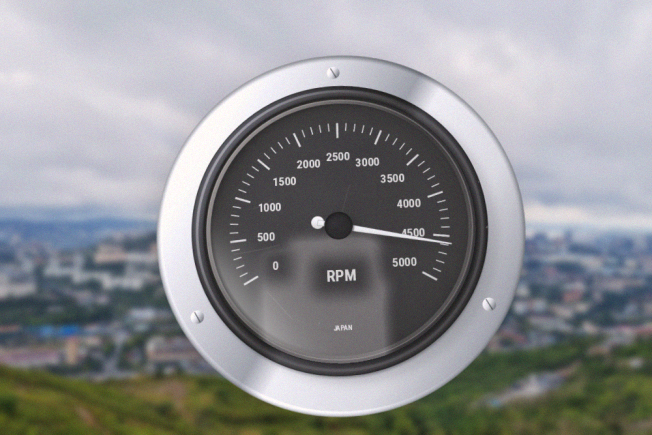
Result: 4600
